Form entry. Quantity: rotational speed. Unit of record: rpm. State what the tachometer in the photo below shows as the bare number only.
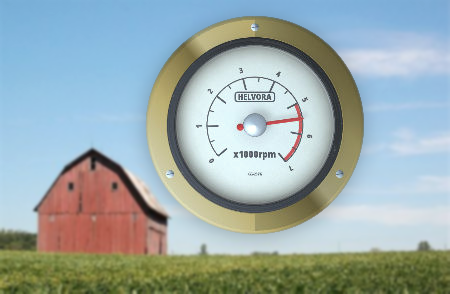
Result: 5500
